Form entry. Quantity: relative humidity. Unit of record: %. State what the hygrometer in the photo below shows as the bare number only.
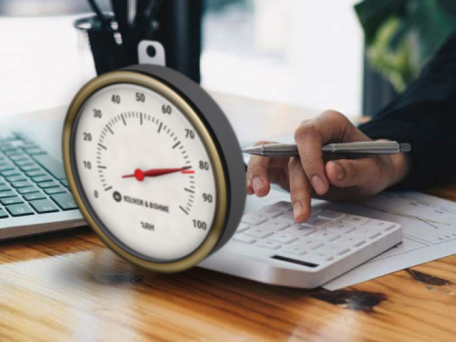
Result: 80
